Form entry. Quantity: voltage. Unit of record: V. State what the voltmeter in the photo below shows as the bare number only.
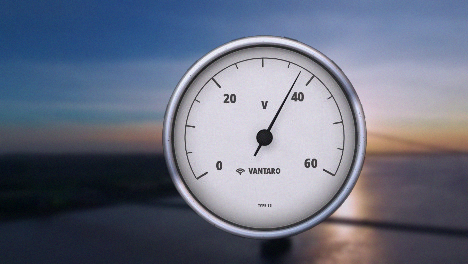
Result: 37.5
